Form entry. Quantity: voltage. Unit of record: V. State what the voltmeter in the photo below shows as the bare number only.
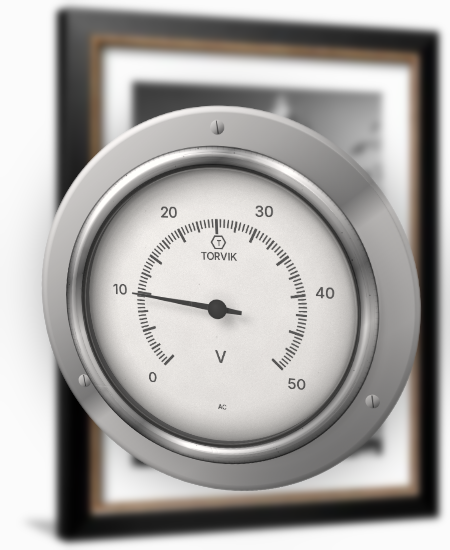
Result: 10
